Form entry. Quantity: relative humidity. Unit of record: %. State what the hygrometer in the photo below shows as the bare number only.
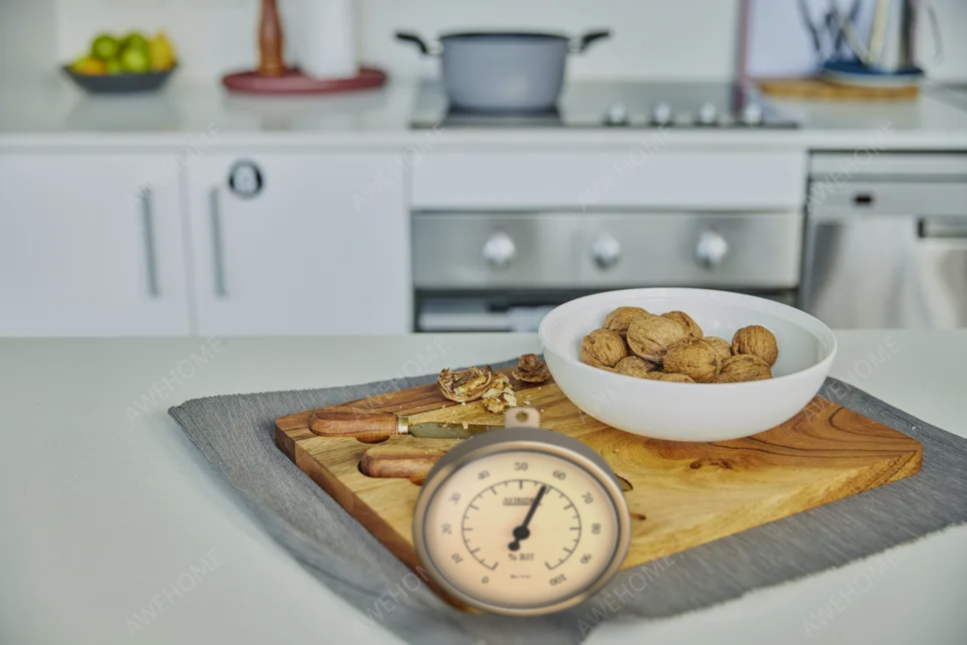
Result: 57.5
